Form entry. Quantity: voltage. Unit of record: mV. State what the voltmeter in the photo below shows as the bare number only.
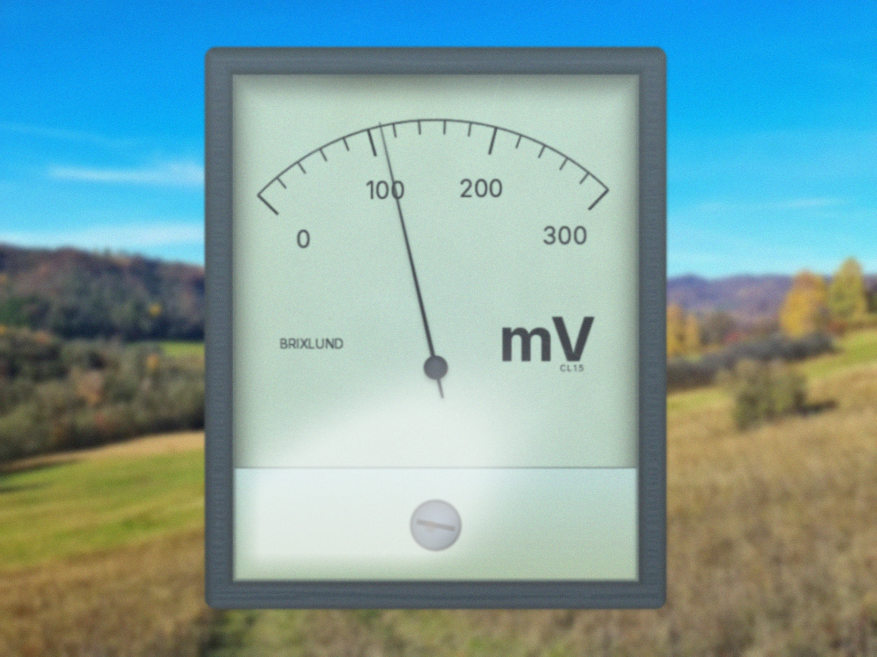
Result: 110
